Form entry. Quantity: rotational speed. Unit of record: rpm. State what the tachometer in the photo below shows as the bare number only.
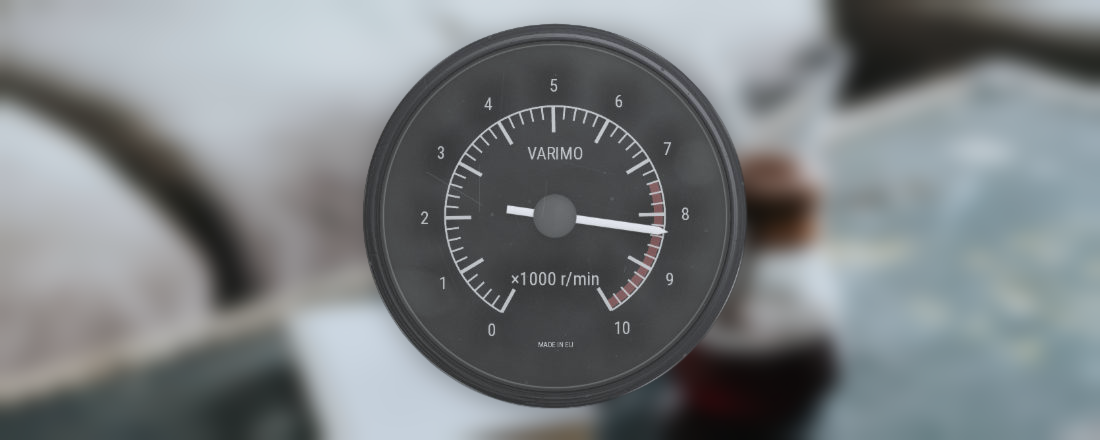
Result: 8300
